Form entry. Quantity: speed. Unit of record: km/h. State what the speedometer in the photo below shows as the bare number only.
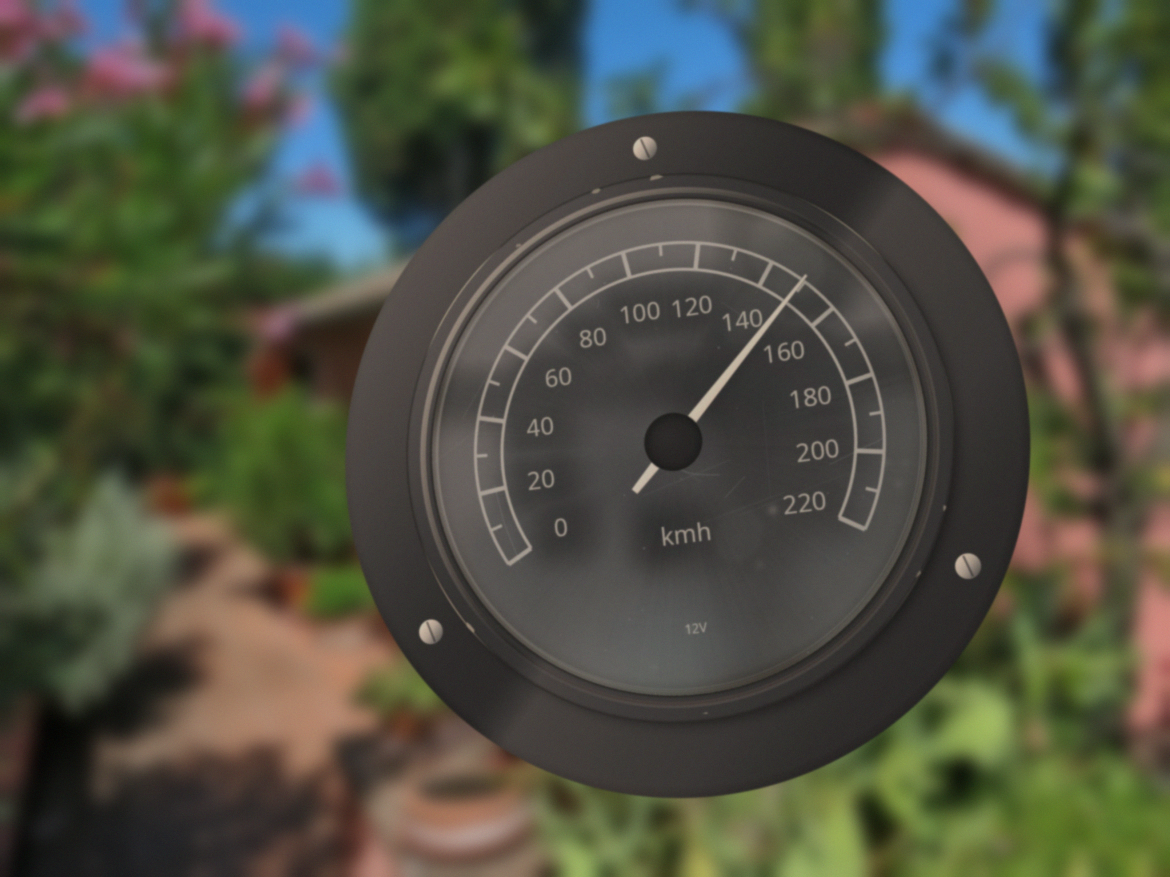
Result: 150
